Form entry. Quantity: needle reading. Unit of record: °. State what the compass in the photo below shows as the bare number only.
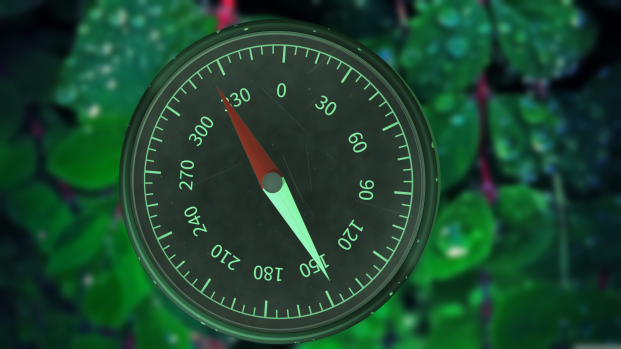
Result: 325
